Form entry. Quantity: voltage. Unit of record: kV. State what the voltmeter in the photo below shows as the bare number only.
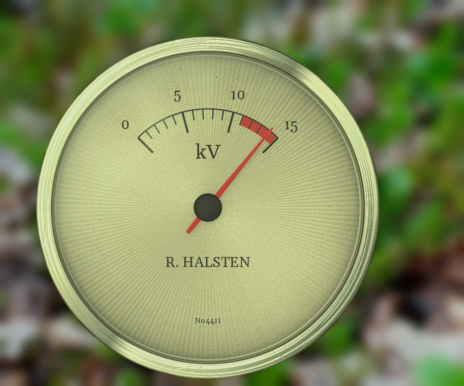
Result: 14
